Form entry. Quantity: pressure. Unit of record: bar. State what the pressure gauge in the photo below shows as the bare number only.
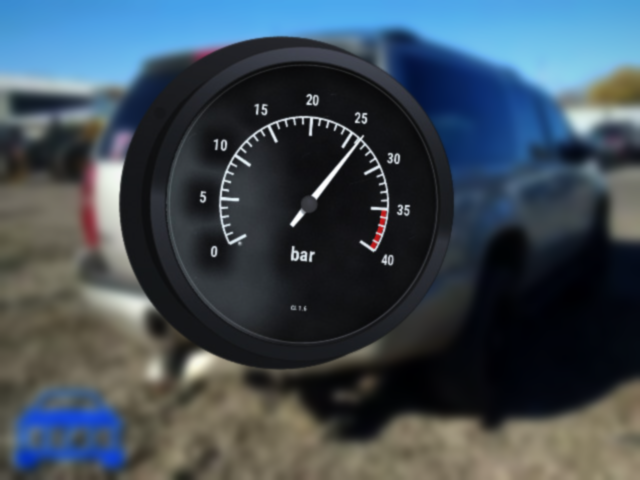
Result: 26
